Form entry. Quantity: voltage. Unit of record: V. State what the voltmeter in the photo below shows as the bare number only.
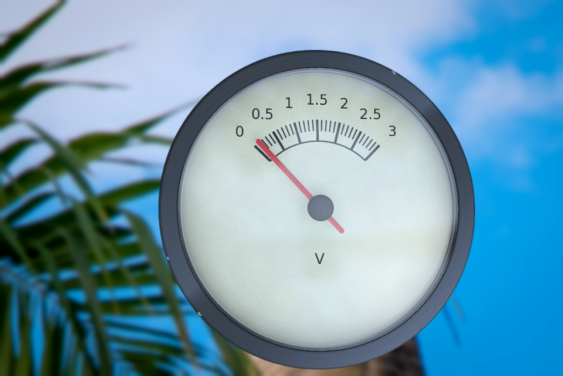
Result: 0.1
